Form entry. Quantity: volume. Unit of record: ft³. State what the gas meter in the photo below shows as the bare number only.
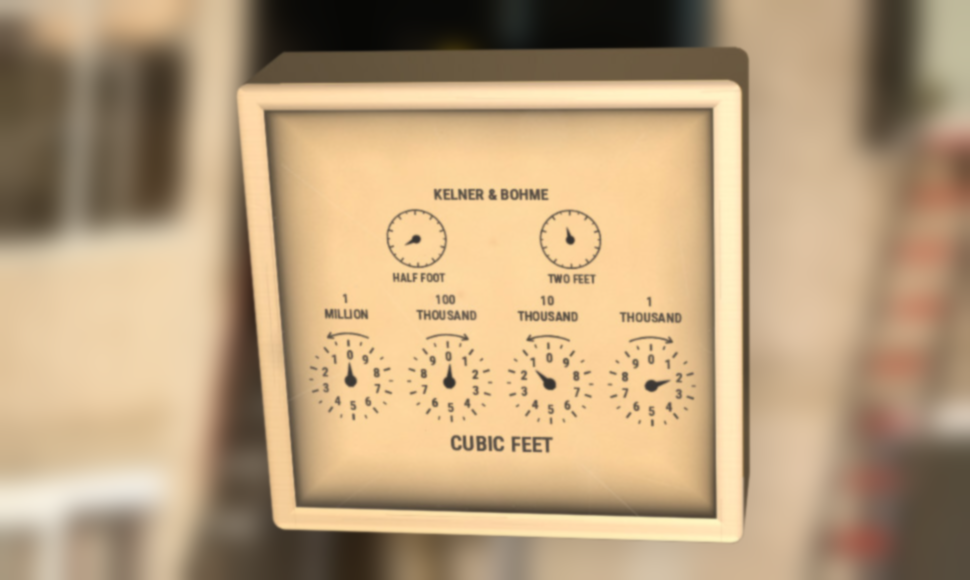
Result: 1200
